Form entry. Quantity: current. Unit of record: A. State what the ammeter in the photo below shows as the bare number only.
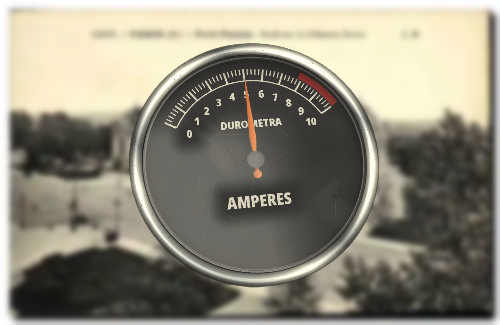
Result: 5
